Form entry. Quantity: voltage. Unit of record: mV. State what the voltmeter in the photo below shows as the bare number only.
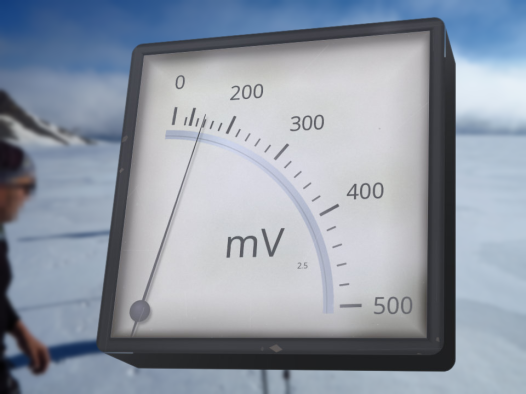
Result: 140
